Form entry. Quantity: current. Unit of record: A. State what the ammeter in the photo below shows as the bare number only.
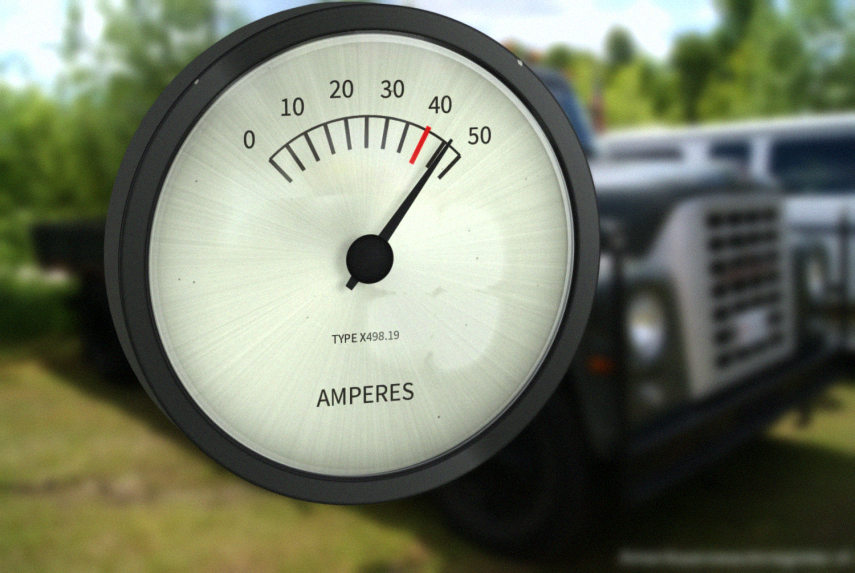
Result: 45
